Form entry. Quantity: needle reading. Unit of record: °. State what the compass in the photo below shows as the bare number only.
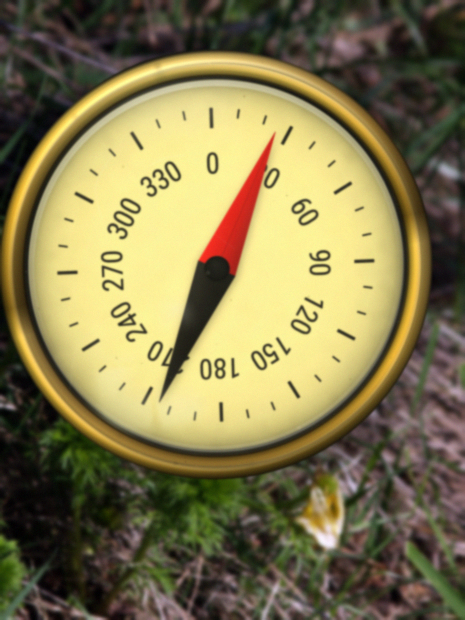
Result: 25
